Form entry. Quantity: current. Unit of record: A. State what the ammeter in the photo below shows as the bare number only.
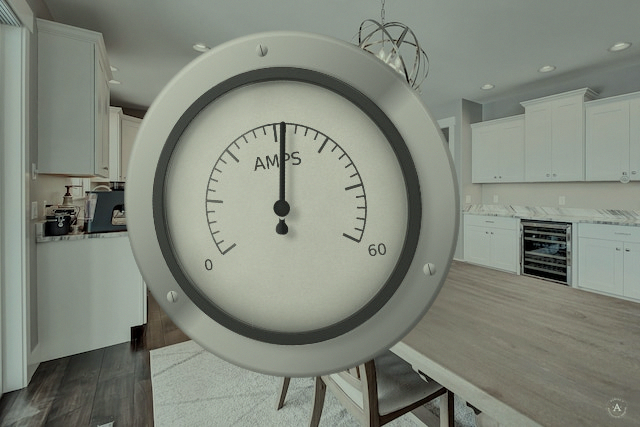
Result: 32
